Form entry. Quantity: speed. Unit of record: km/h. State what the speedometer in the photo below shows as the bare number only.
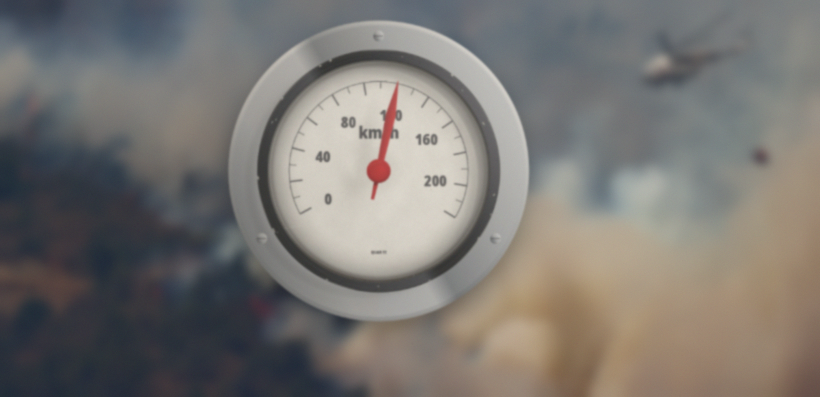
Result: 120
